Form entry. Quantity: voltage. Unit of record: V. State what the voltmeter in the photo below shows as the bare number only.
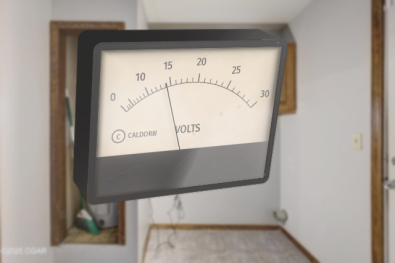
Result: 14
